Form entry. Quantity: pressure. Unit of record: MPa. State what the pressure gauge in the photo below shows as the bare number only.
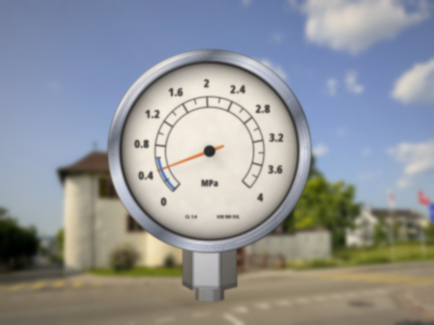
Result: 0.4
